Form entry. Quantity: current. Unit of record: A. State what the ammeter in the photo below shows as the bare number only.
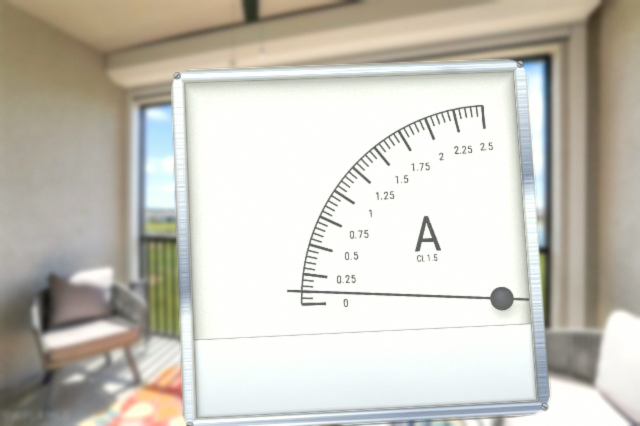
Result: 0.1
